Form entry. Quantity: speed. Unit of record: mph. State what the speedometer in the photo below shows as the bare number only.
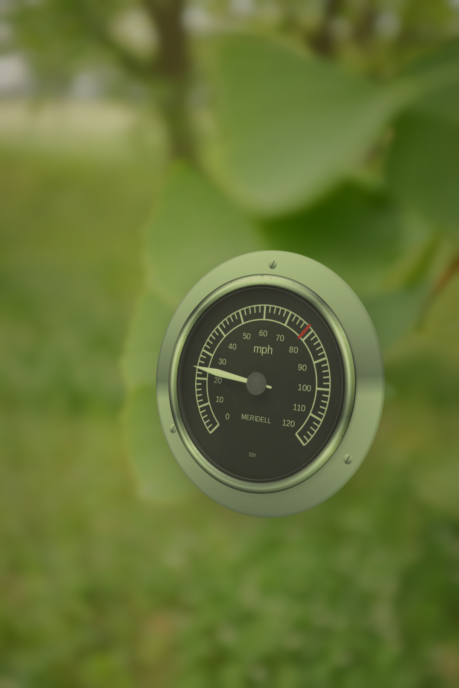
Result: 24
